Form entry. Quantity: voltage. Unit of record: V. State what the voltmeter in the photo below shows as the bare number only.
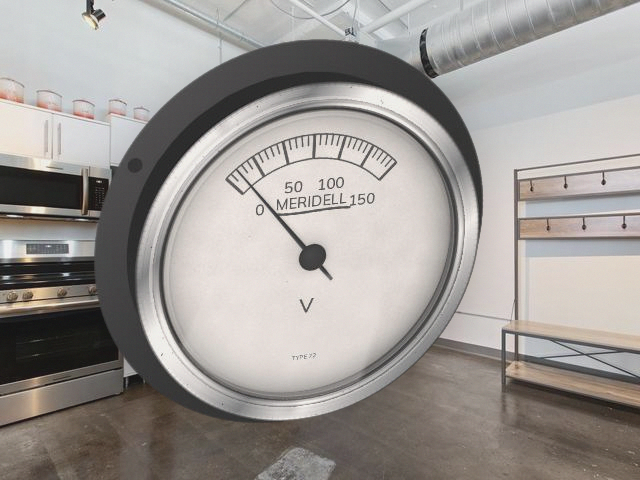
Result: 10
